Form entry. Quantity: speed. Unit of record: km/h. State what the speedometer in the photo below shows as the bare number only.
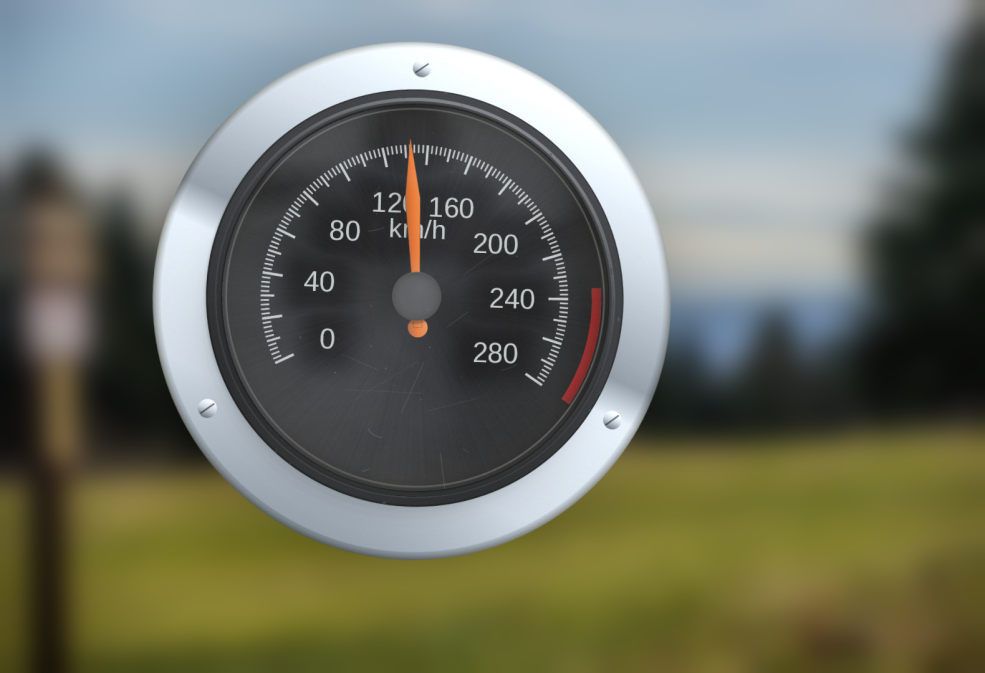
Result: 132
